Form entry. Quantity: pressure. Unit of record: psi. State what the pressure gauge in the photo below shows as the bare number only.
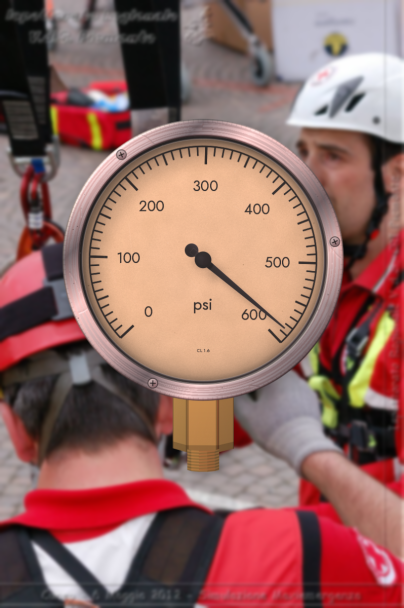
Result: 585
